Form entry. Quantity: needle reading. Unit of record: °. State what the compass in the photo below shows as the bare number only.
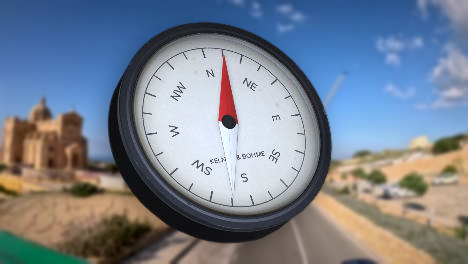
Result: 15
